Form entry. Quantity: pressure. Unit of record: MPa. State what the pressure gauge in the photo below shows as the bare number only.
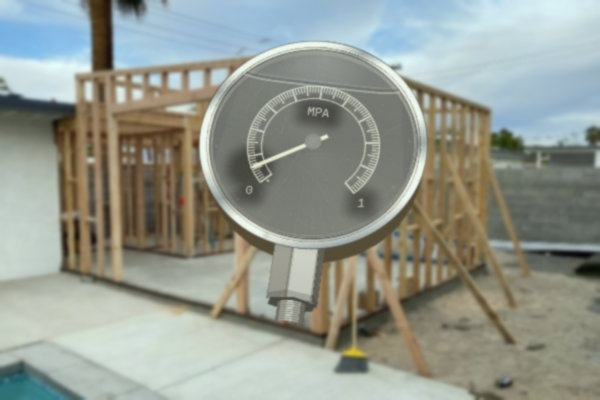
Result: 0.05
